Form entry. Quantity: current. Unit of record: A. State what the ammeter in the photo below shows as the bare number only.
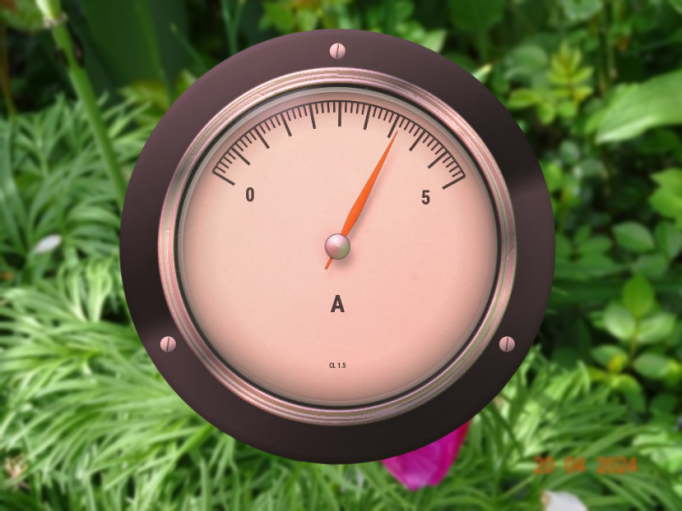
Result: 3.6
